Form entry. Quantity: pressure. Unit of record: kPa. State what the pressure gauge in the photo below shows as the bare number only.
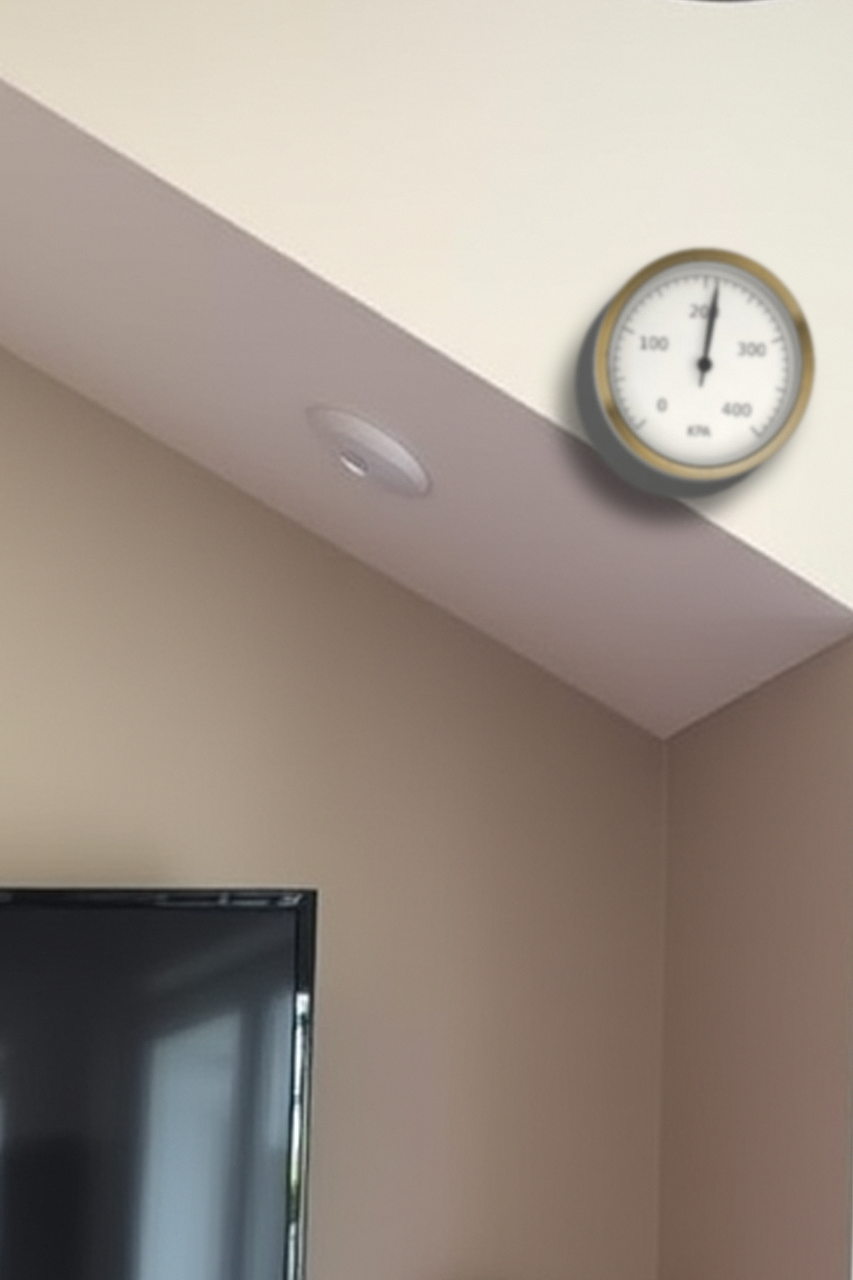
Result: 210
